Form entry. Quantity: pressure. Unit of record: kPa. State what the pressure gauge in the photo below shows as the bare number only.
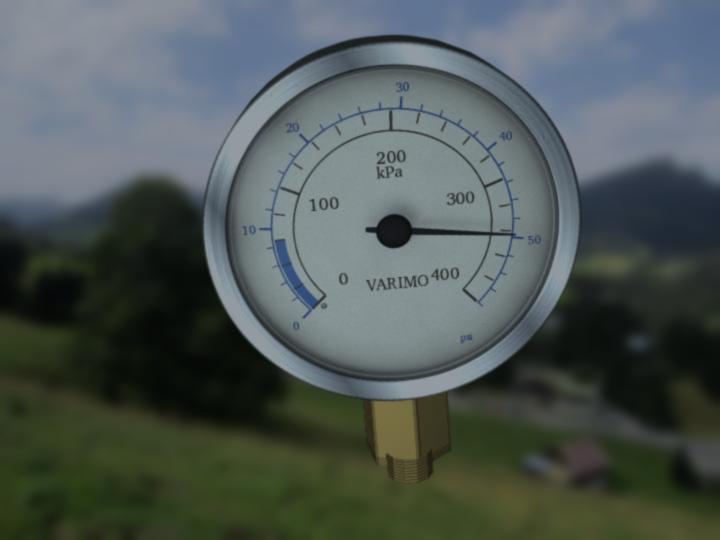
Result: 340
